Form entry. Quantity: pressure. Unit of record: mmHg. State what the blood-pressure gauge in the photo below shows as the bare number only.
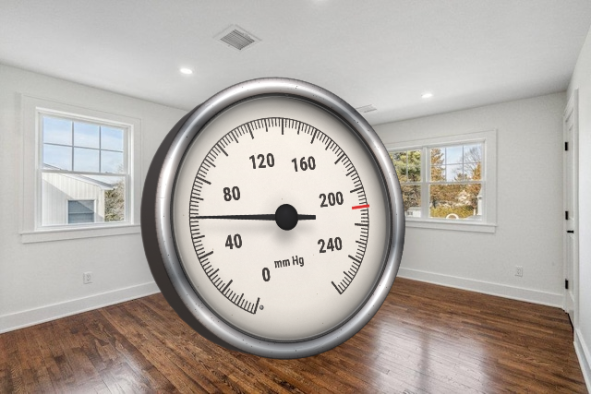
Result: 60
